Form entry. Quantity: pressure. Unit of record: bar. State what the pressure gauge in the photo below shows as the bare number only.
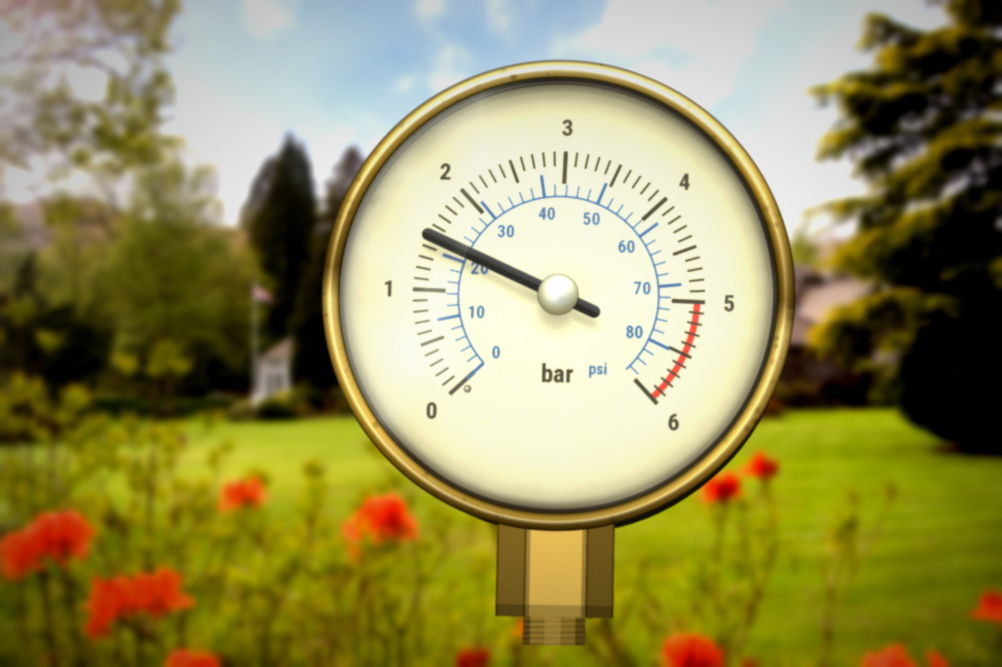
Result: 1.5
